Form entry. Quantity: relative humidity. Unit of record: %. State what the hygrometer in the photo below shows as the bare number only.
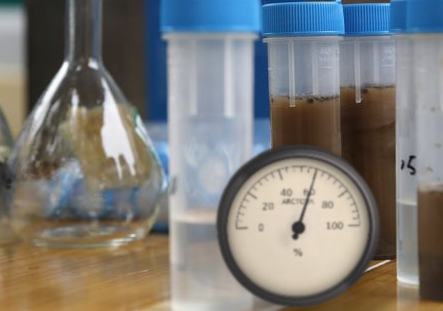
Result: 60
